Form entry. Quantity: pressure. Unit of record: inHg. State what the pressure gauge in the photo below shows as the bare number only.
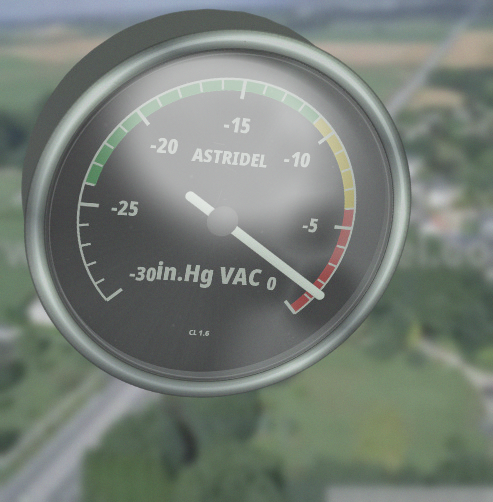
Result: -1.5
